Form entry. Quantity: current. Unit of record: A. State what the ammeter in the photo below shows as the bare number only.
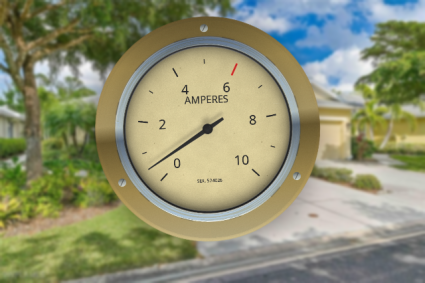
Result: 0.5
